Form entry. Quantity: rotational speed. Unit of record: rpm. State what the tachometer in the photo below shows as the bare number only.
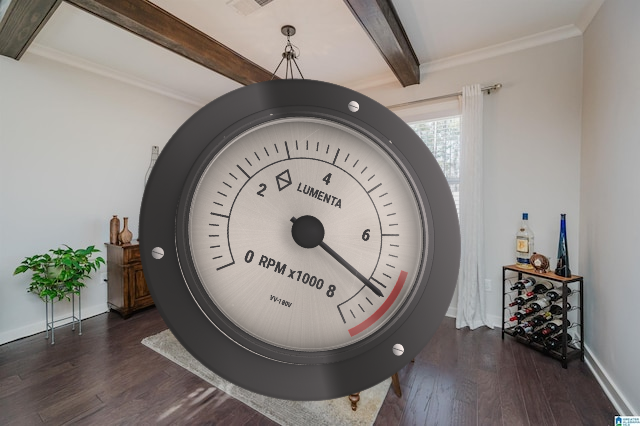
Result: 7200
